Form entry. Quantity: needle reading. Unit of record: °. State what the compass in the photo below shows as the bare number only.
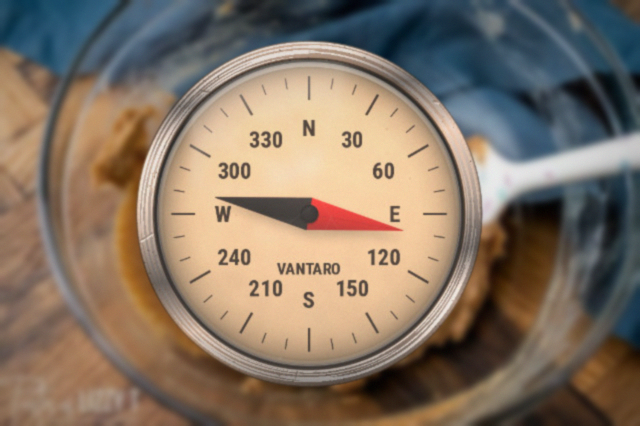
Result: 100
